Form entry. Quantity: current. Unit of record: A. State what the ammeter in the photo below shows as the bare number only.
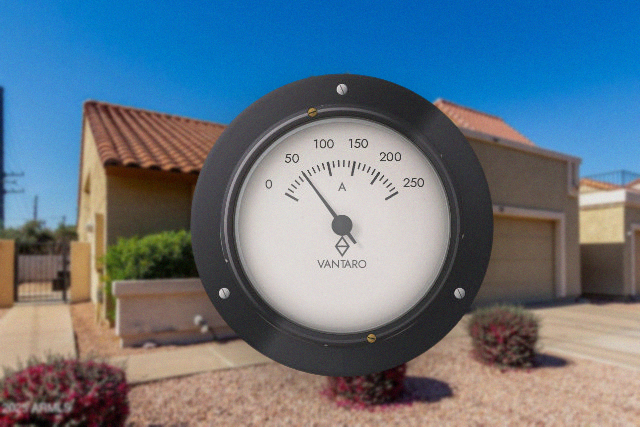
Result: 50
